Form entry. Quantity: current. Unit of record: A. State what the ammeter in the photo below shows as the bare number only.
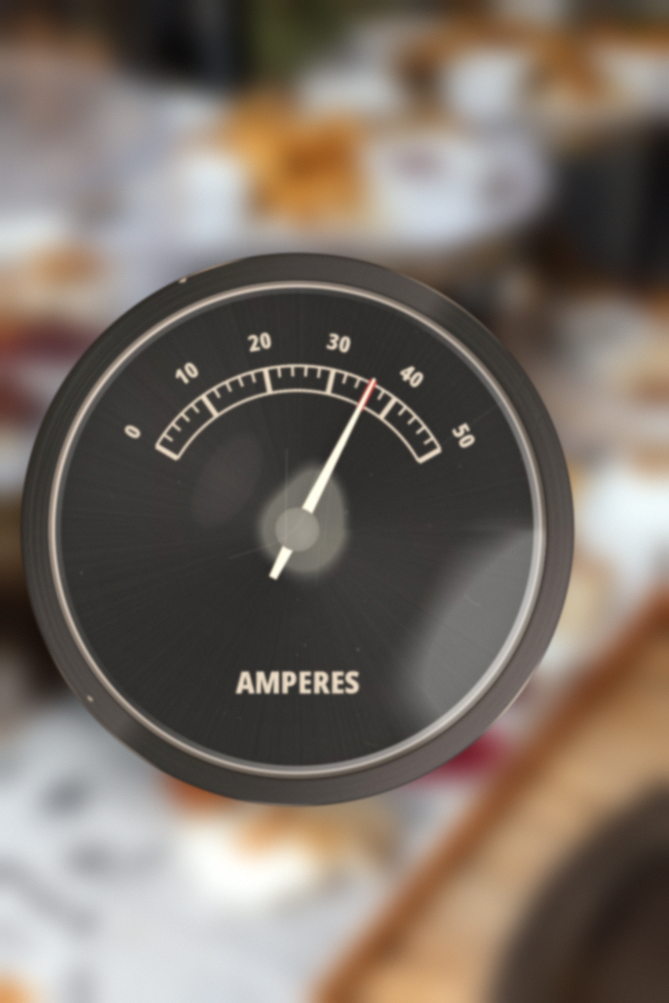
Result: 36
